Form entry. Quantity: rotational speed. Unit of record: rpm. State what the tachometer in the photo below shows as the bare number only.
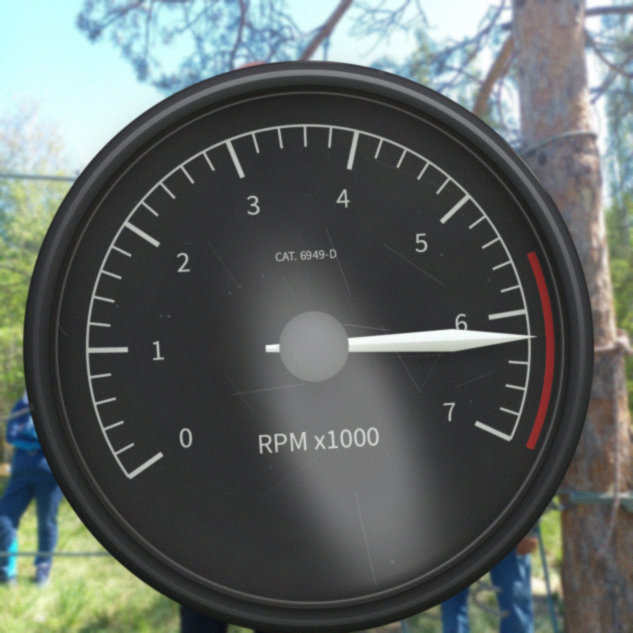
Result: 6200
